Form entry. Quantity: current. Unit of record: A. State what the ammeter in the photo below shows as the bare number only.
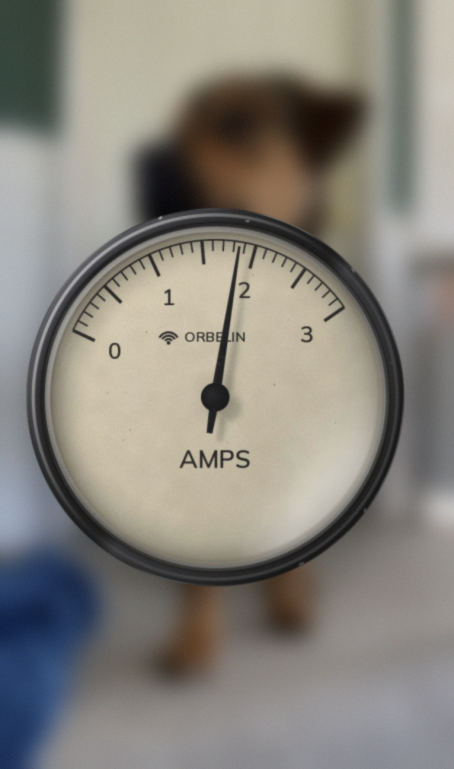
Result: 1.85
